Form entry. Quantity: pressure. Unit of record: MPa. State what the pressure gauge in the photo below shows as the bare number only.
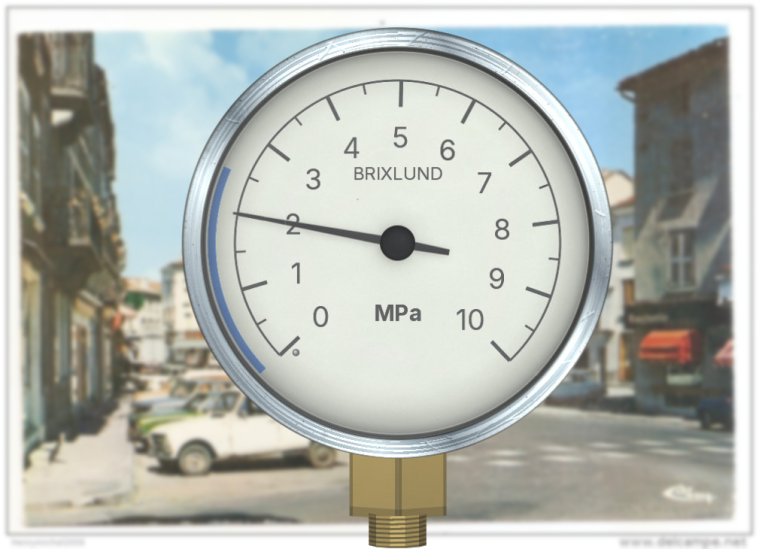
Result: 2
